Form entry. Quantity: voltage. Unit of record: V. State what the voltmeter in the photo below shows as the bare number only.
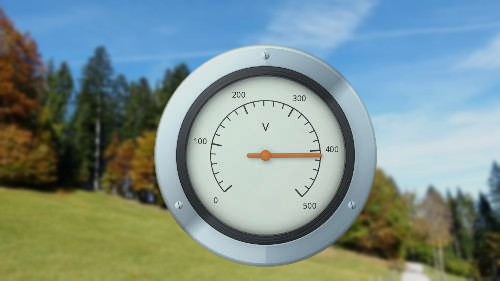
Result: 410
